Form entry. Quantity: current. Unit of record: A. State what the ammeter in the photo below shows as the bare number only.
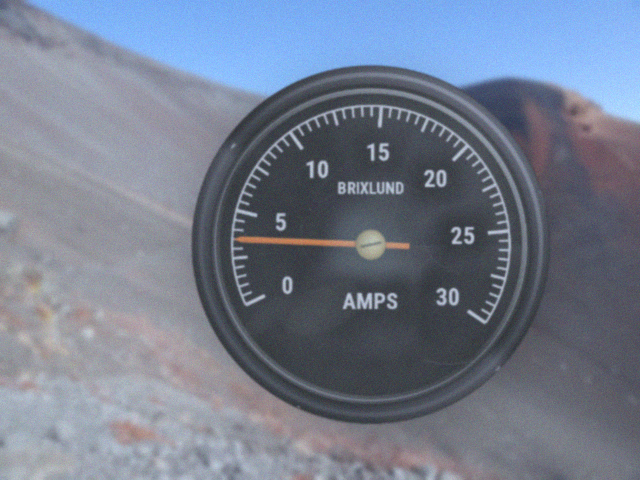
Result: 3.5
